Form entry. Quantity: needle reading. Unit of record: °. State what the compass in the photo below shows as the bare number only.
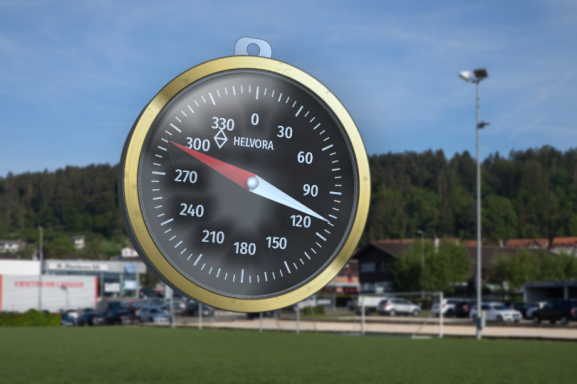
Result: 290
